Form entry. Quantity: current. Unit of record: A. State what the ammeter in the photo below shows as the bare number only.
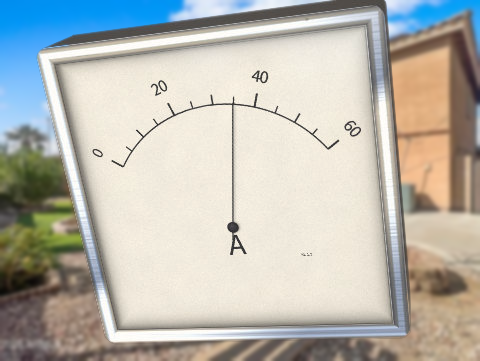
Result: 35
